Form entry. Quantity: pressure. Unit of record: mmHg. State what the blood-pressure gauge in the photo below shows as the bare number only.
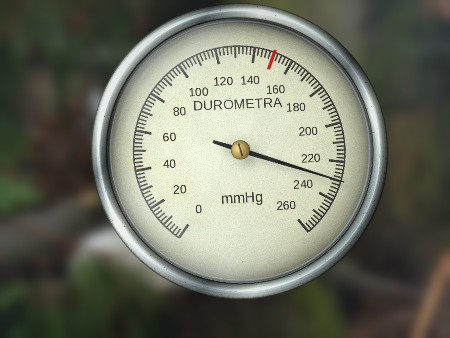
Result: 230
